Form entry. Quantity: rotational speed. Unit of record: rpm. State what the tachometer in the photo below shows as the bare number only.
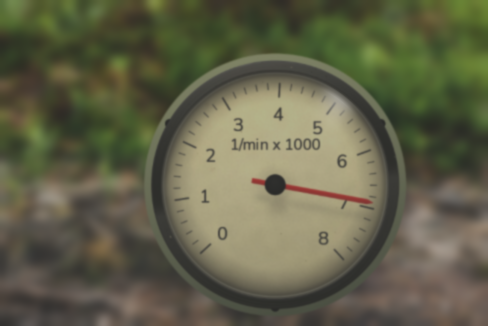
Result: 6900
